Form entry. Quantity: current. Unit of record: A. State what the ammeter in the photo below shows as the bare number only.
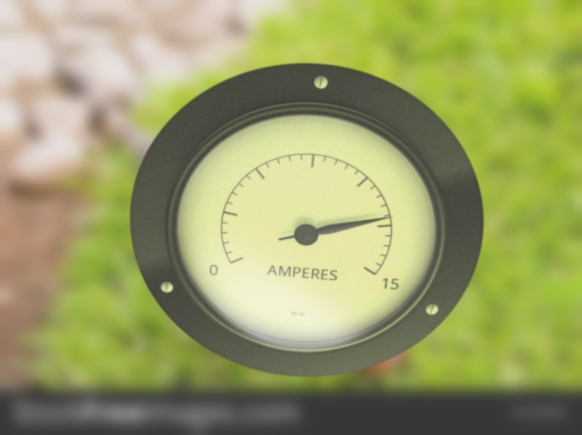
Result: 12
